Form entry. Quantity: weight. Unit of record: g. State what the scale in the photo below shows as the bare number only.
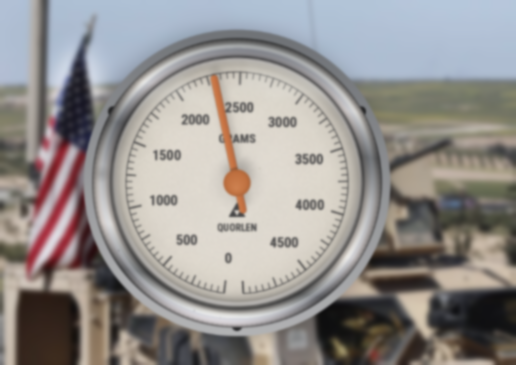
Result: 2300
